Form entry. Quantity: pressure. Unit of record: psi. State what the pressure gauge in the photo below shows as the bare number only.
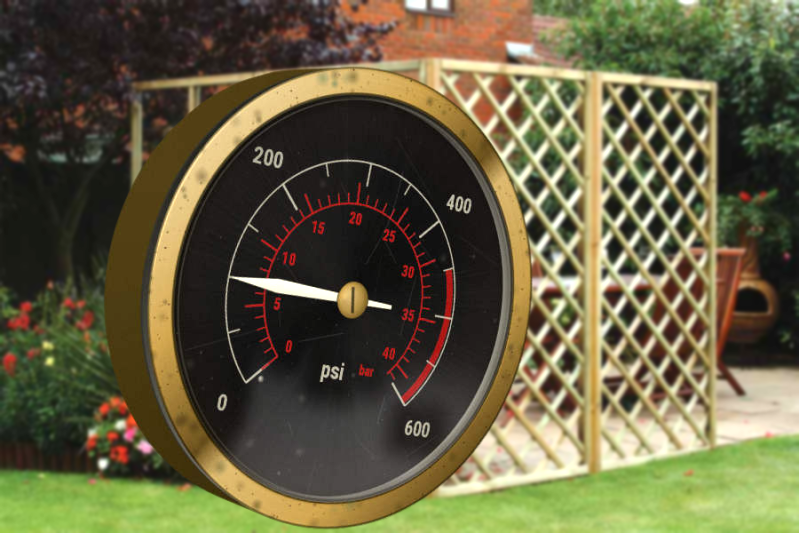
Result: 100
